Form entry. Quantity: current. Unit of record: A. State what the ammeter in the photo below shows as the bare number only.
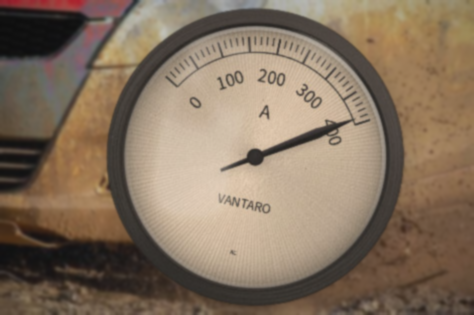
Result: 390
